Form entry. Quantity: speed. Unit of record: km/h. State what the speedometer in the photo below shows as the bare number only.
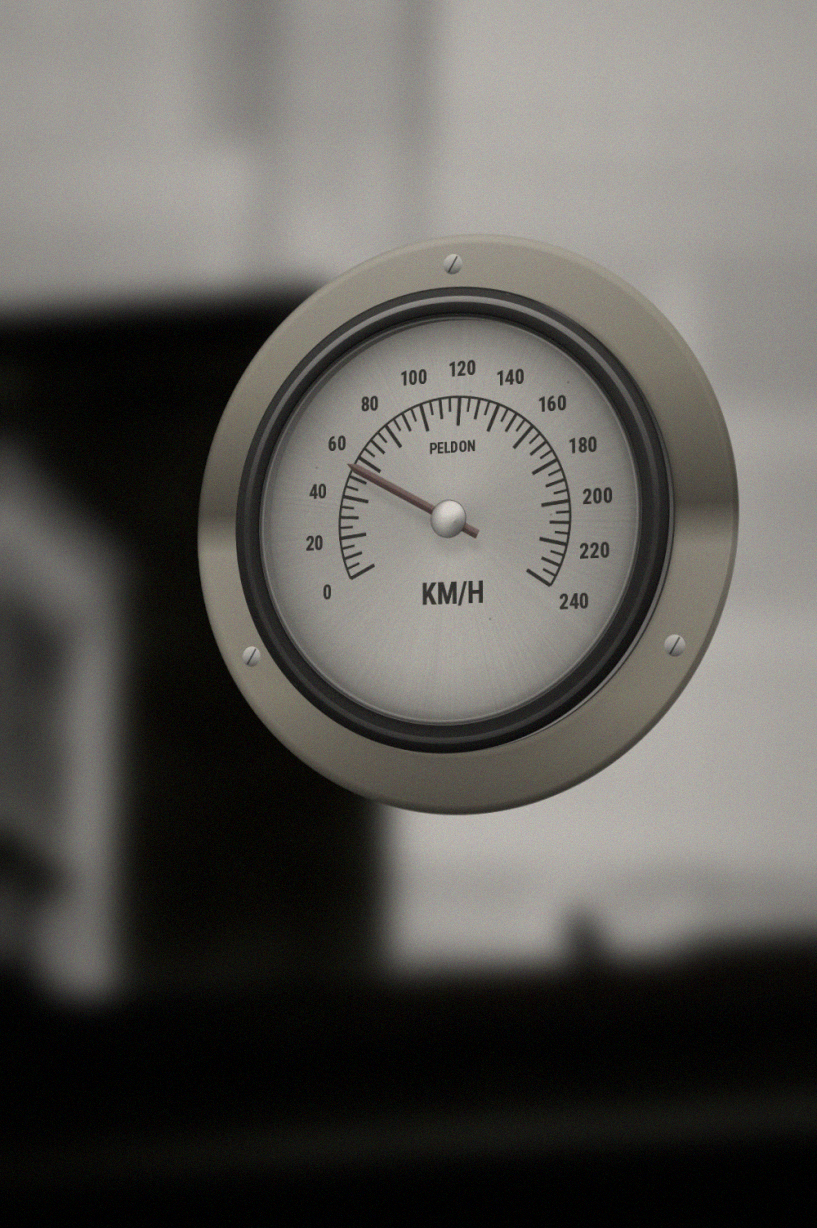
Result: 55
